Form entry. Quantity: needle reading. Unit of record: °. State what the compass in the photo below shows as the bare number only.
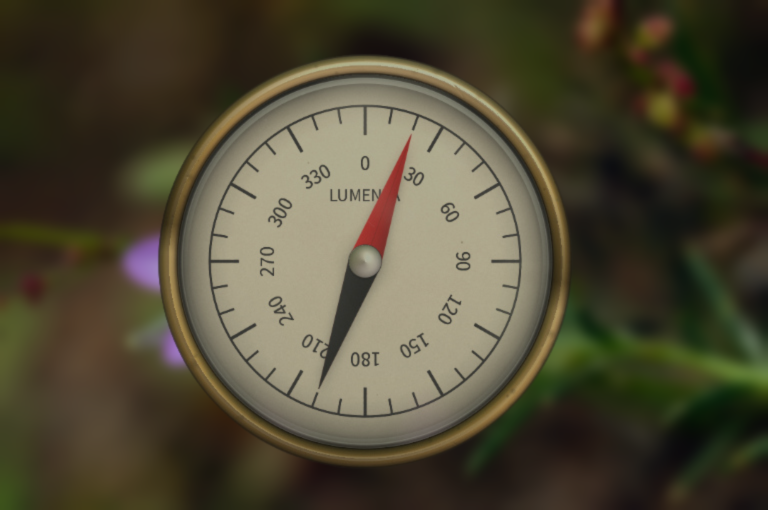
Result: 20
